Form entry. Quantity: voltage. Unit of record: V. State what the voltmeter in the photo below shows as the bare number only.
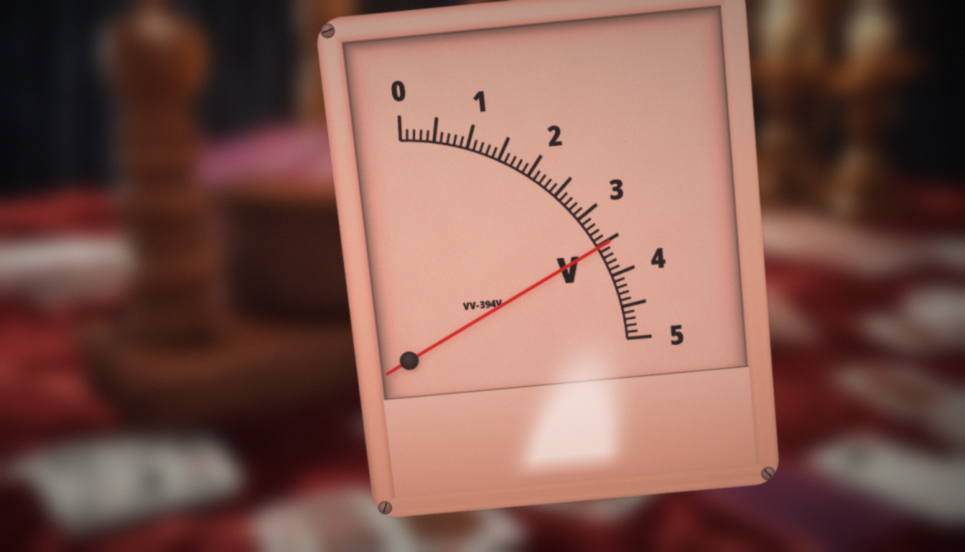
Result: 3.5
